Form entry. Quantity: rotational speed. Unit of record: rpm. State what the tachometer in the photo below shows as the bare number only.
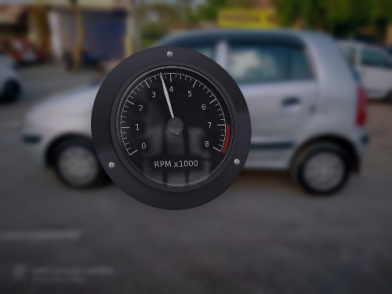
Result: 3600
